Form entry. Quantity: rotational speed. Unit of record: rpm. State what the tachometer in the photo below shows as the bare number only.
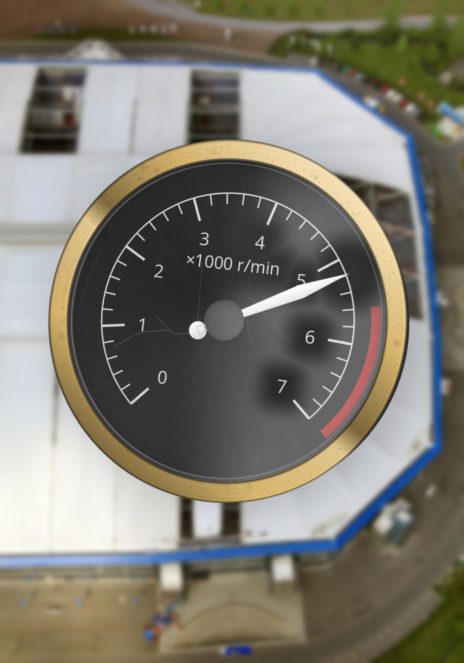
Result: 5200
